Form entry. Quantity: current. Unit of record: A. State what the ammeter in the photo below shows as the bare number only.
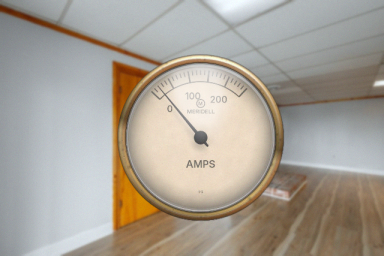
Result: 20
